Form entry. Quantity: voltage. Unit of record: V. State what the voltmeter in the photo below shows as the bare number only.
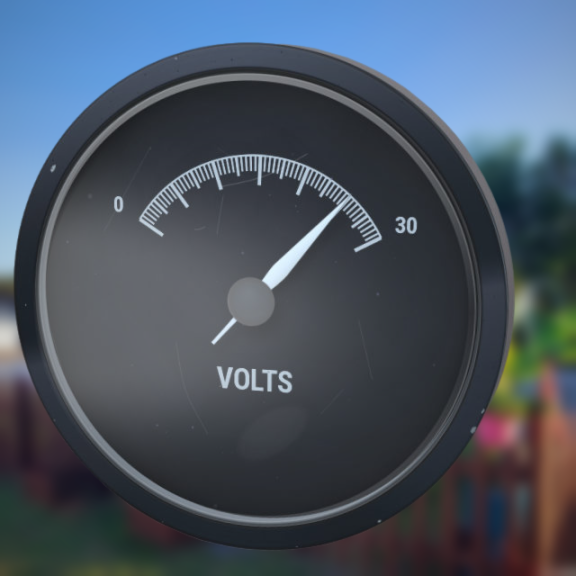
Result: 25
